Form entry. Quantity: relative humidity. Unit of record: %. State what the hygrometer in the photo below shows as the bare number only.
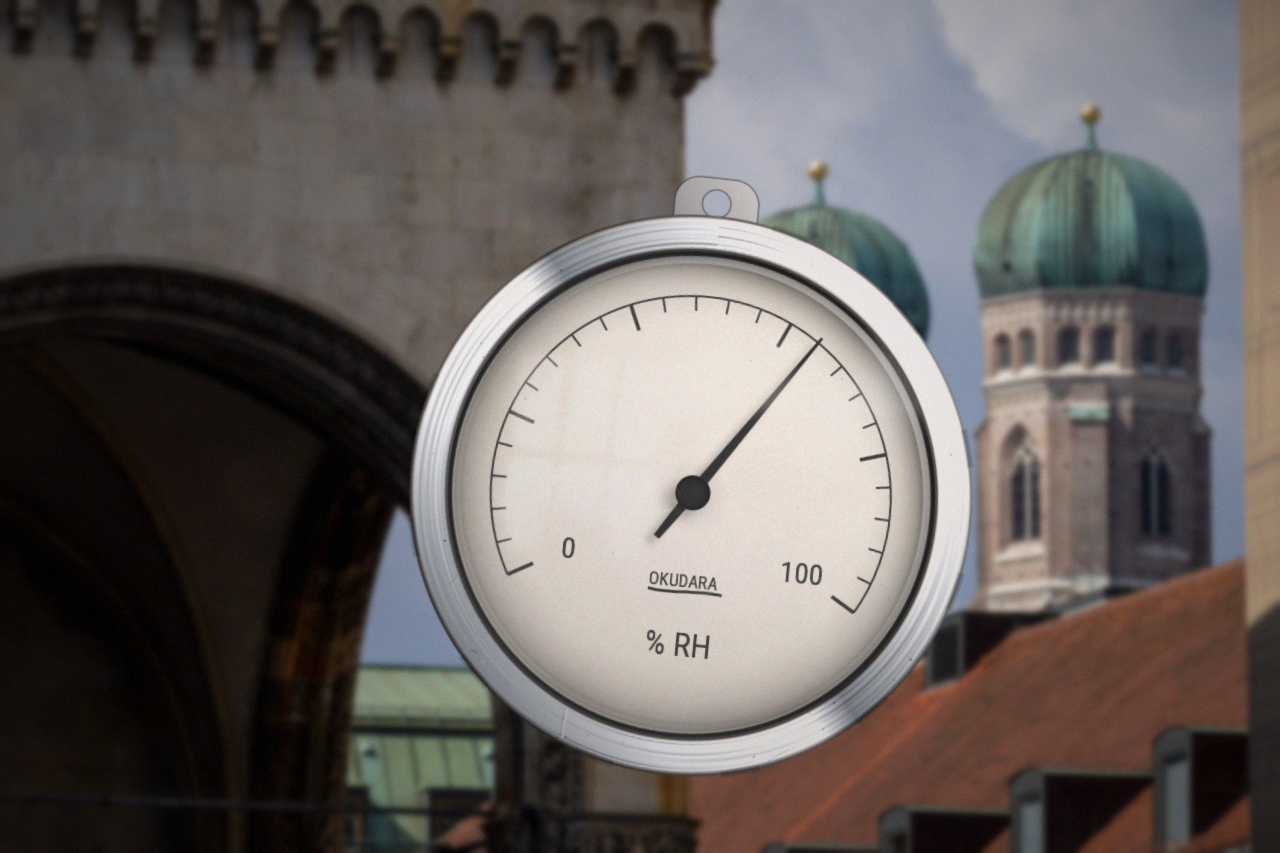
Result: 64
